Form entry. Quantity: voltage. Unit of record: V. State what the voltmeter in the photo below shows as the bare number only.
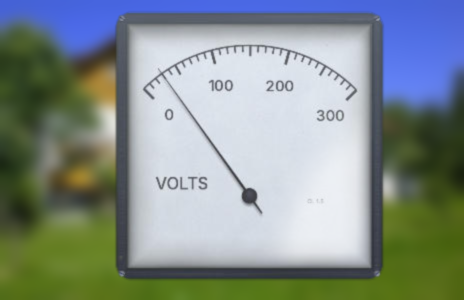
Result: 30
